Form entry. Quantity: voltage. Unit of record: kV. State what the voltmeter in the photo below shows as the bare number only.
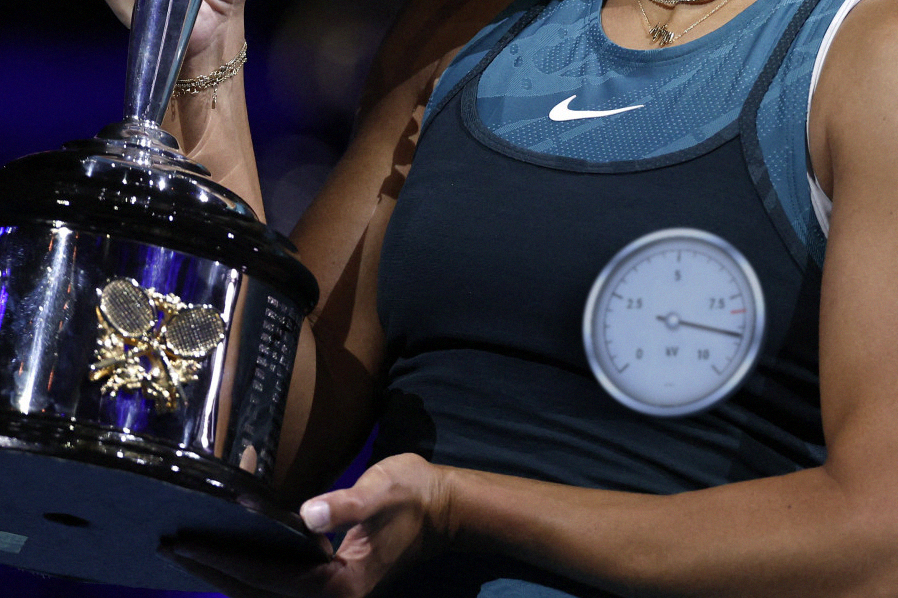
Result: 8.75
